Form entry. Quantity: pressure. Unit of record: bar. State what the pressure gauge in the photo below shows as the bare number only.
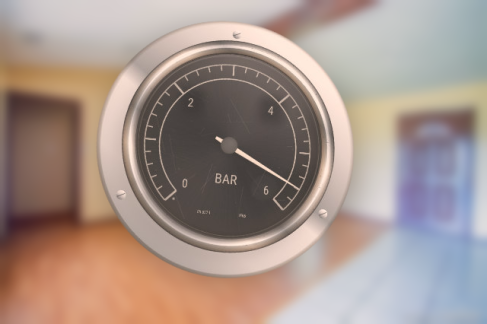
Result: 5.6
